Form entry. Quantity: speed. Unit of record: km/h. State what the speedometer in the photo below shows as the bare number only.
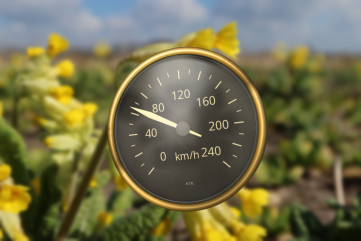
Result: 65
